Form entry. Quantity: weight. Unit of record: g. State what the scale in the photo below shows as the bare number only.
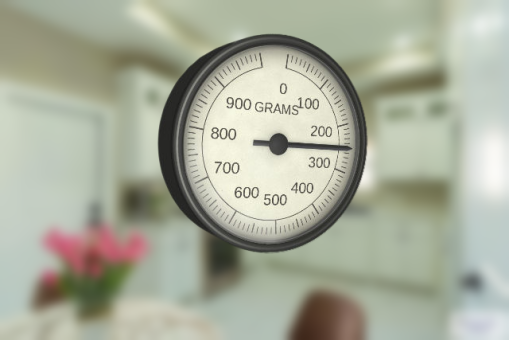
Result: 250
